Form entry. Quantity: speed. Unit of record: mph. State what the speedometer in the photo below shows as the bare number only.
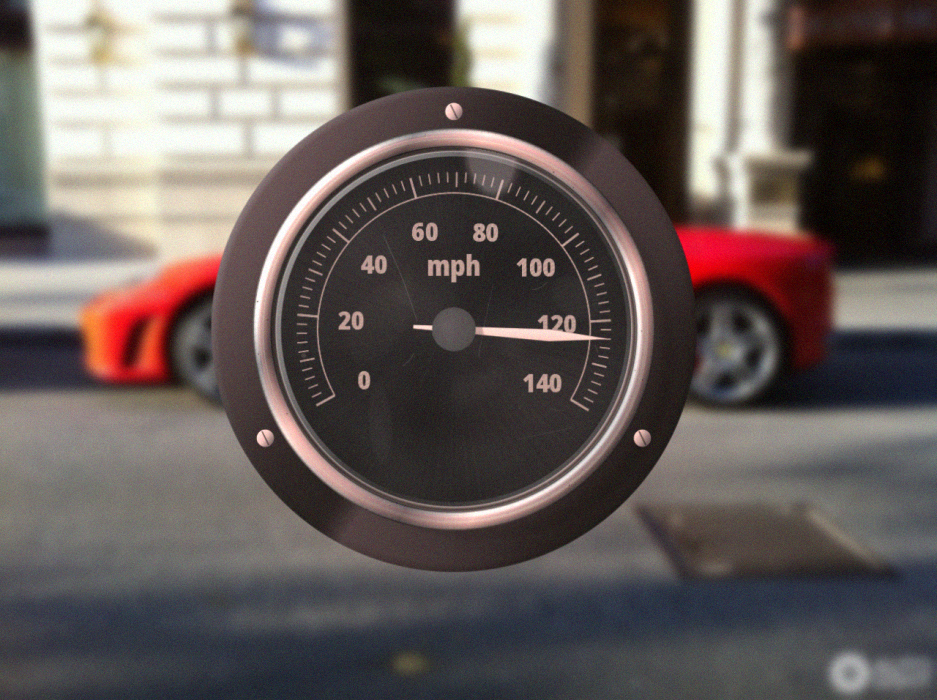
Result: 124
